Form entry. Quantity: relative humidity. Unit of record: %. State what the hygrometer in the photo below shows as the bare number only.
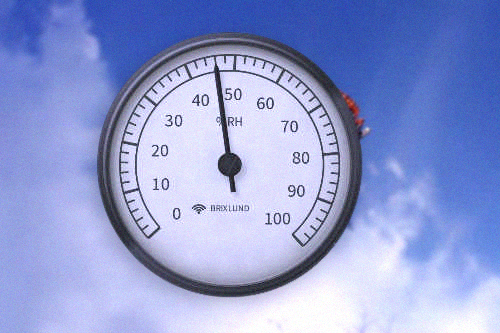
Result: 46
